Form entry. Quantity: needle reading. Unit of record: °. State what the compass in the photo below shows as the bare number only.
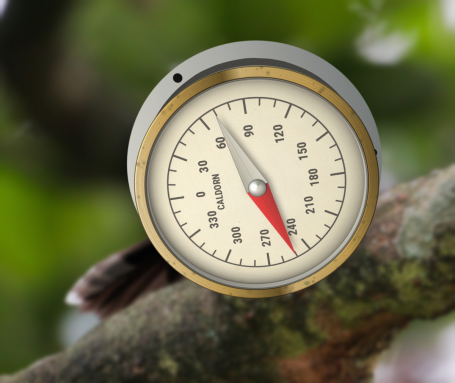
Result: 250
